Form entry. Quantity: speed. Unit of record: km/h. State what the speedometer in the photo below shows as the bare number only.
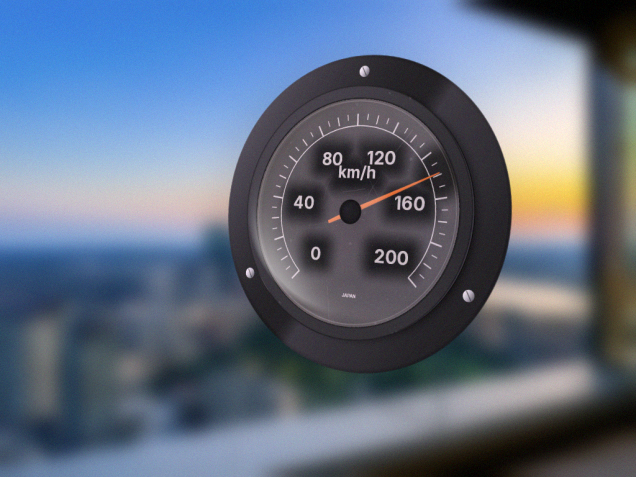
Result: 150
